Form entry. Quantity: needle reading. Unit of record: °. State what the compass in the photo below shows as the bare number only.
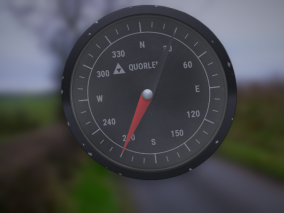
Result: 210
